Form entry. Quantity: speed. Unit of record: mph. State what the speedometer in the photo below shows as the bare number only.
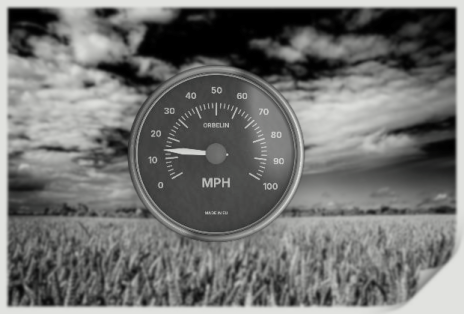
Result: 14
